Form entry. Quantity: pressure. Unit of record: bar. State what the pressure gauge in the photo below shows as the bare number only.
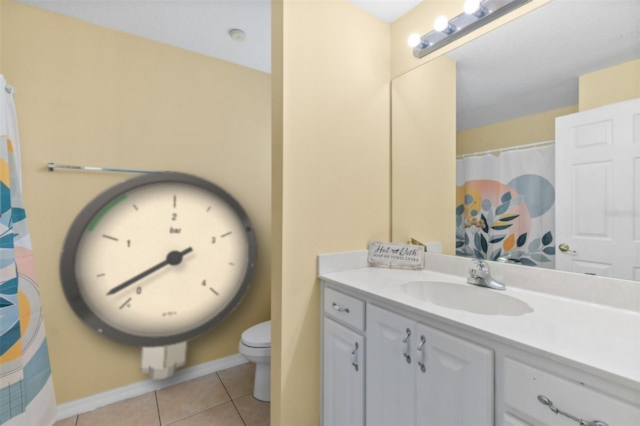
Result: 0.25
